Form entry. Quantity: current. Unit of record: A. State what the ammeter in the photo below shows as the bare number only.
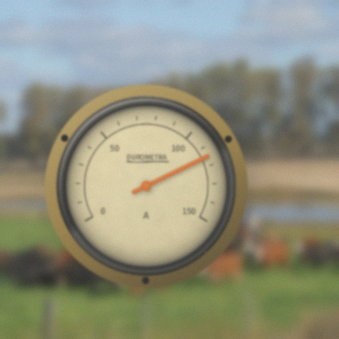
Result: 115
